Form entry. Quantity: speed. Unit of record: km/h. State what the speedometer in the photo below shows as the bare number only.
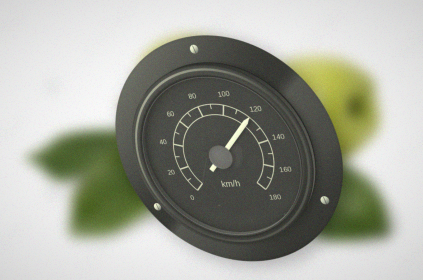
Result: 120
